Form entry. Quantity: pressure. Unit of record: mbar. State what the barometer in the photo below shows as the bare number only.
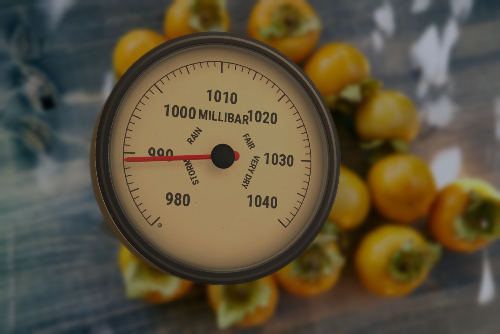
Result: 989
